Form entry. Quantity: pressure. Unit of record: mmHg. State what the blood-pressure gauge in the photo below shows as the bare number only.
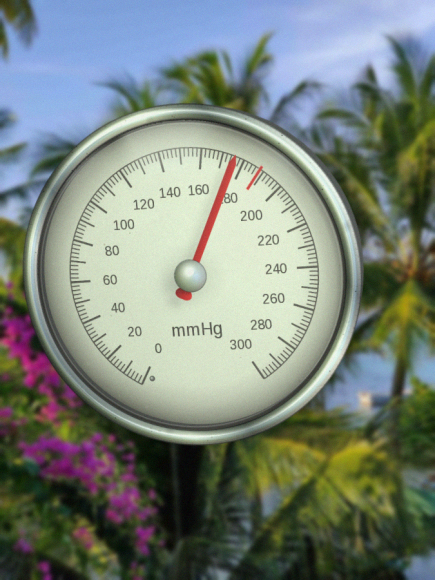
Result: 176
